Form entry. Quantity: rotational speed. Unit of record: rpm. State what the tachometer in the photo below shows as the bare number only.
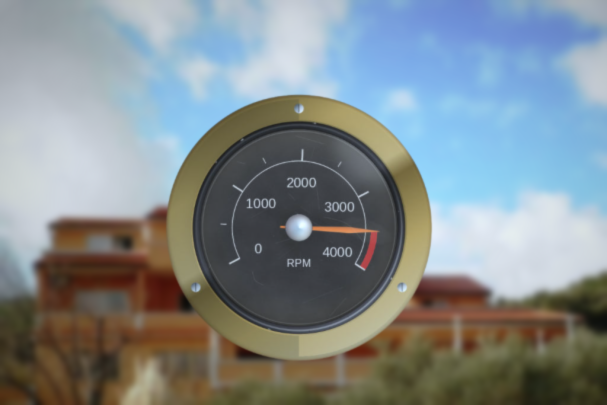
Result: 3500
